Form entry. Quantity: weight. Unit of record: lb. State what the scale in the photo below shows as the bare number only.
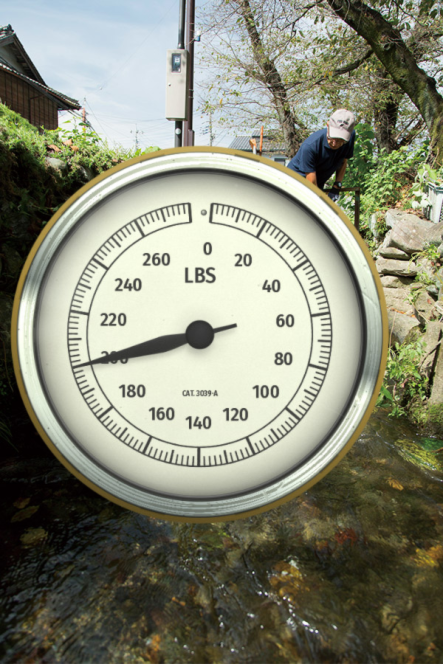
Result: 200
